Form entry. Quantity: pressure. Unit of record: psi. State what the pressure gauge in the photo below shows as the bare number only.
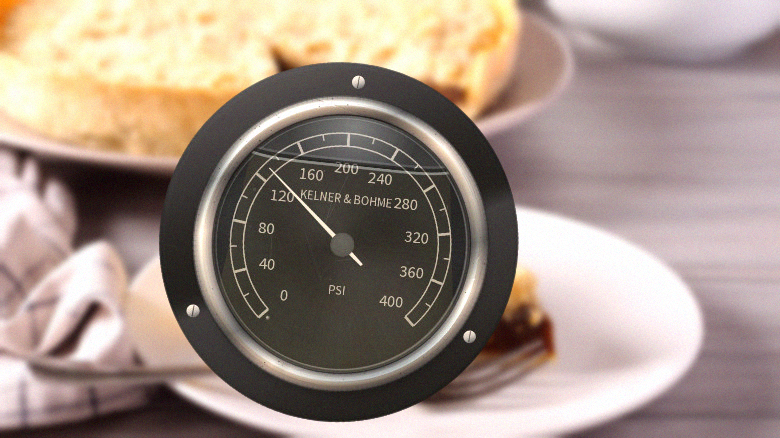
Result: 130
